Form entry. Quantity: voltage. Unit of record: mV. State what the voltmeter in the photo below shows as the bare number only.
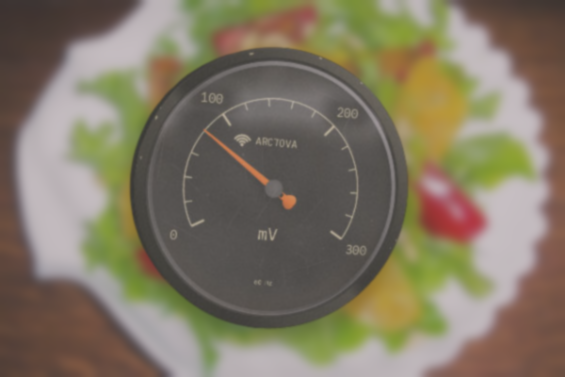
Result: 80
